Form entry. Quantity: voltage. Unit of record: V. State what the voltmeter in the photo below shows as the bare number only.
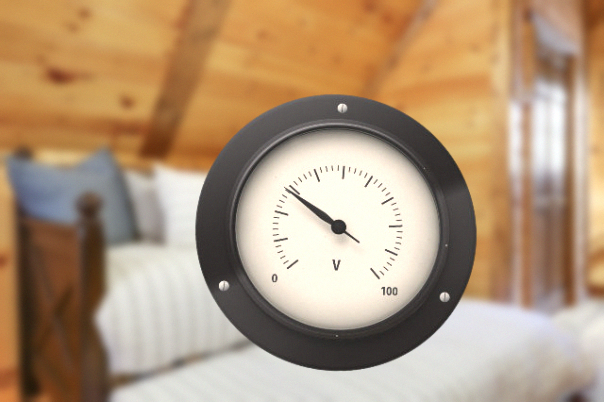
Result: 28
